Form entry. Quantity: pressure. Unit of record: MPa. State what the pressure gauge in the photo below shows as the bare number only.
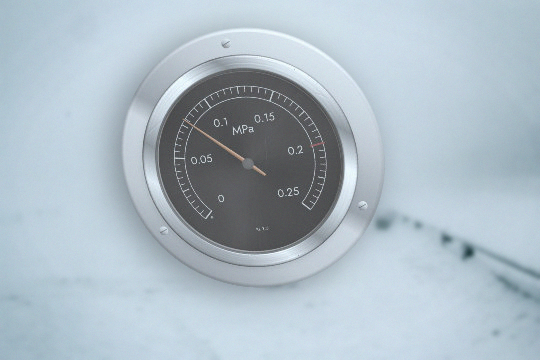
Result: 0.08
